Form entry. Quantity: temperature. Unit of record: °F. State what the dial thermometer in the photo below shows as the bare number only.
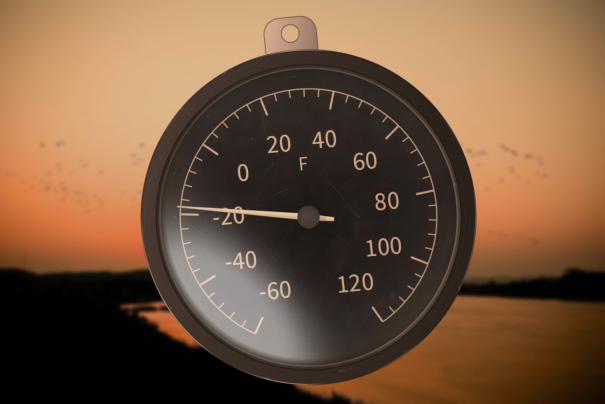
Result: -18
